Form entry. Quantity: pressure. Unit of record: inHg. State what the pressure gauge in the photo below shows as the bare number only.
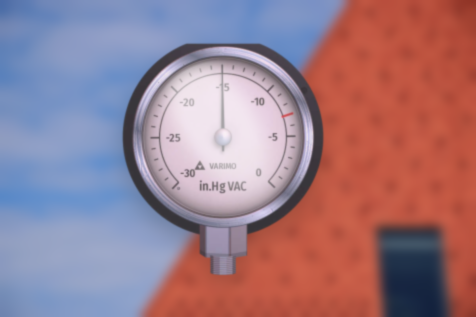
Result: -15
